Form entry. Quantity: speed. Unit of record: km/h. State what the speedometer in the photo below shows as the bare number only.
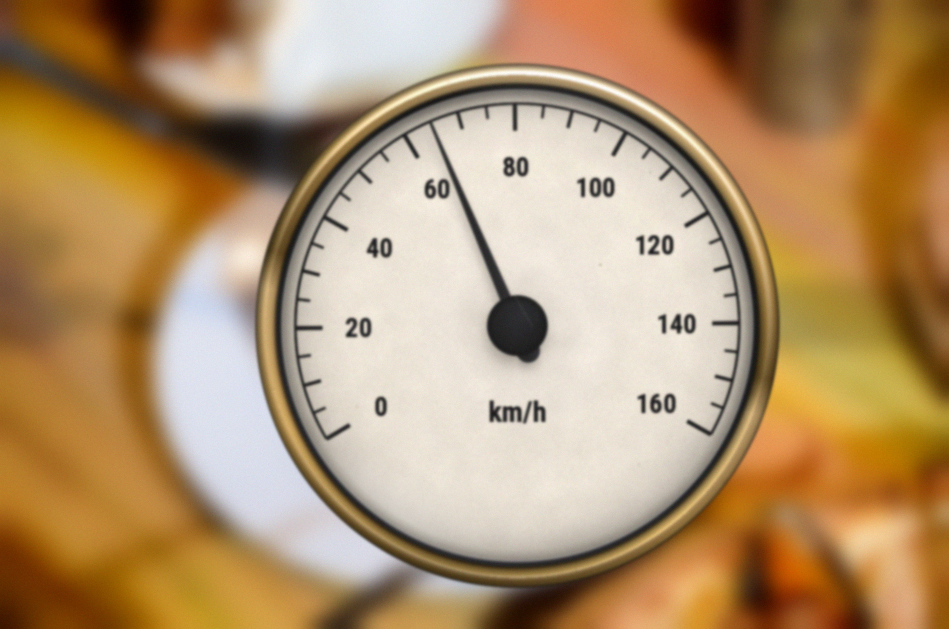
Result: 65
